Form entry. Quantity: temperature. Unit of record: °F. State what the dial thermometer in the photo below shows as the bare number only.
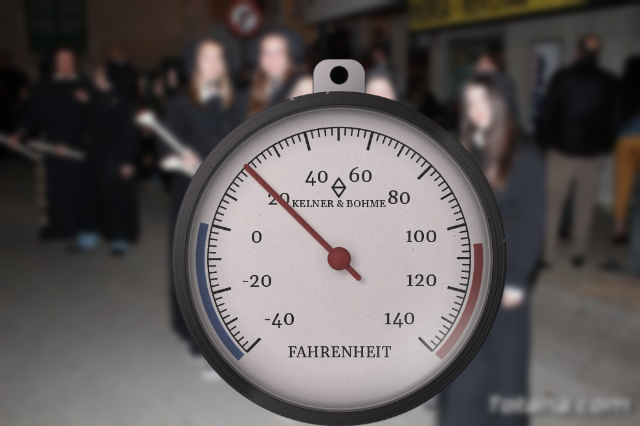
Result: 20
